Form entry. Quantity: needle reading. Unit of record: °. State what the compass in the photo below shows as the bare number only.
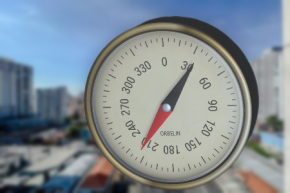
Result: 215
